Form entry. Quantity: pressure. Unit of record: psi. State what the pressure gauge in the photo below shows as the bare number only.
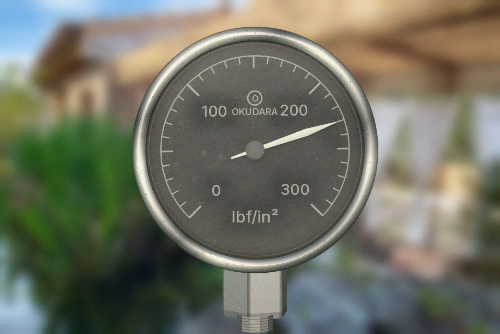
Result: 230
